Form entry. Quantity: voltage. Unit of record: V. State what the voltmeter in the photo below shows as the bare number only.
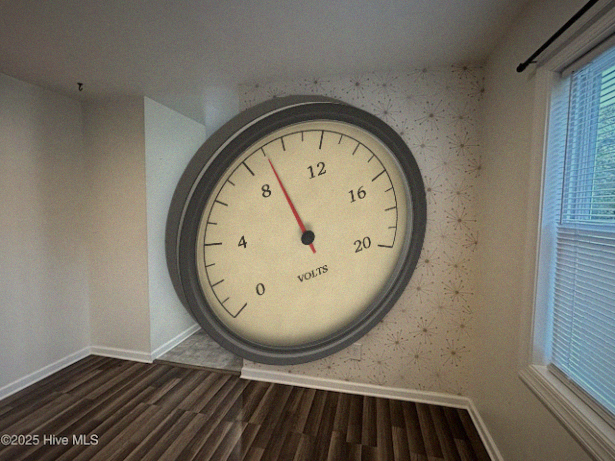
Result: 9
